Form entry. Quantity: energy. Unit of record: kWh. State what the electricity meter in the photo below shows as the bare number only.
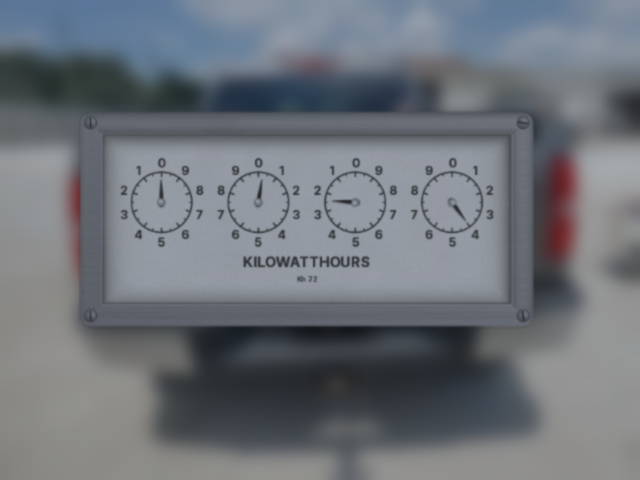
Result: 24
